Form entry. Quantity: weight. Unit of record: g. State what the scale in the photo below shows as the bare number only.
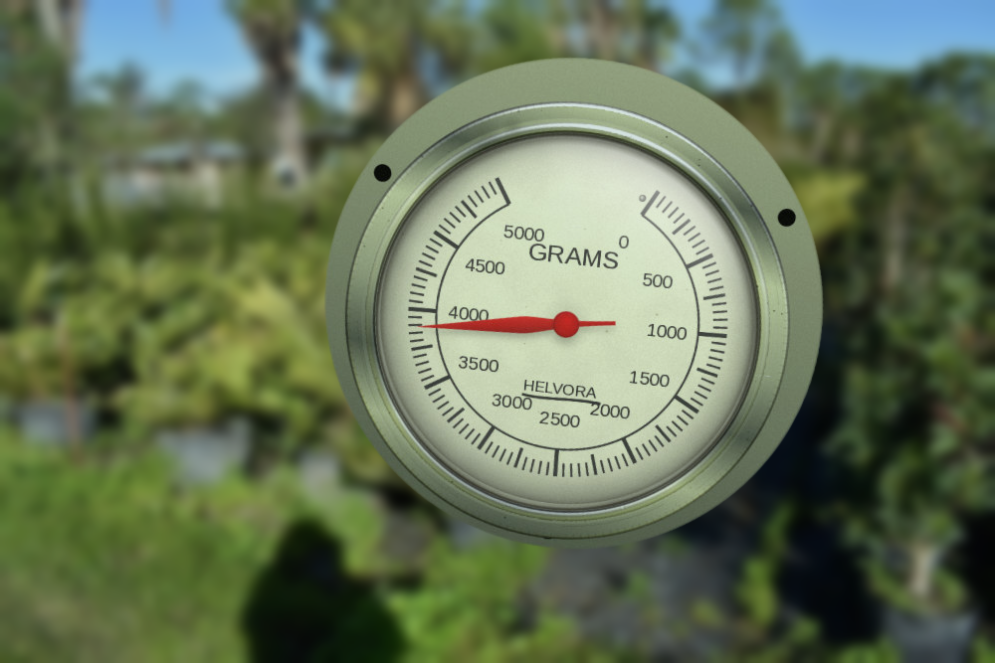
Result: 3900
